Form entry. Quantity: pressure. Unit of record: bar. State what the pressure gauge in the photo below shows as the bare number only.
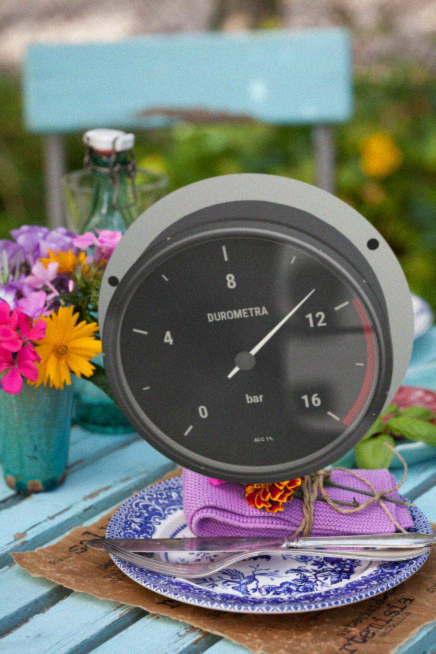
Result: 11
